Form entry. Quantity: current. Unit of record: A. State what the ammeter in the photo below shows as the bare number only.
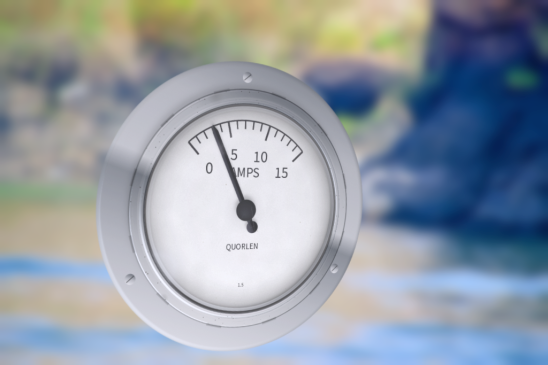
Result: 3
